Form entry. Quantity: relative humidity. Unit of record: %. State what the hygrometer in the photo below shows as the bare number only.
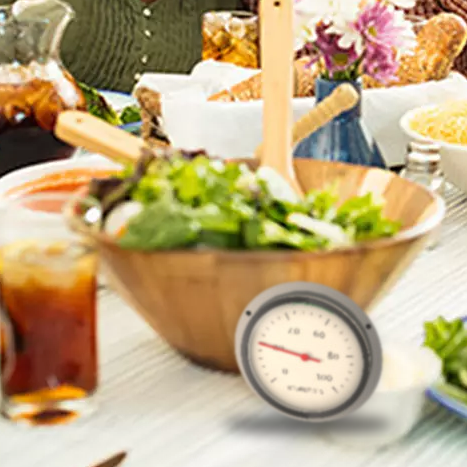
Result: 20
